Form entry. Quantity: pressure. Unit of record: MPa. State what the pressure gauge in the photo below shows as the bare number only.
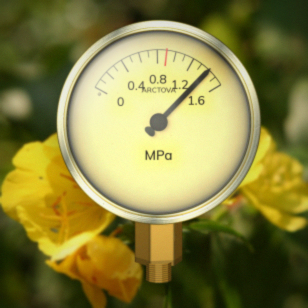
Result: 1.4
